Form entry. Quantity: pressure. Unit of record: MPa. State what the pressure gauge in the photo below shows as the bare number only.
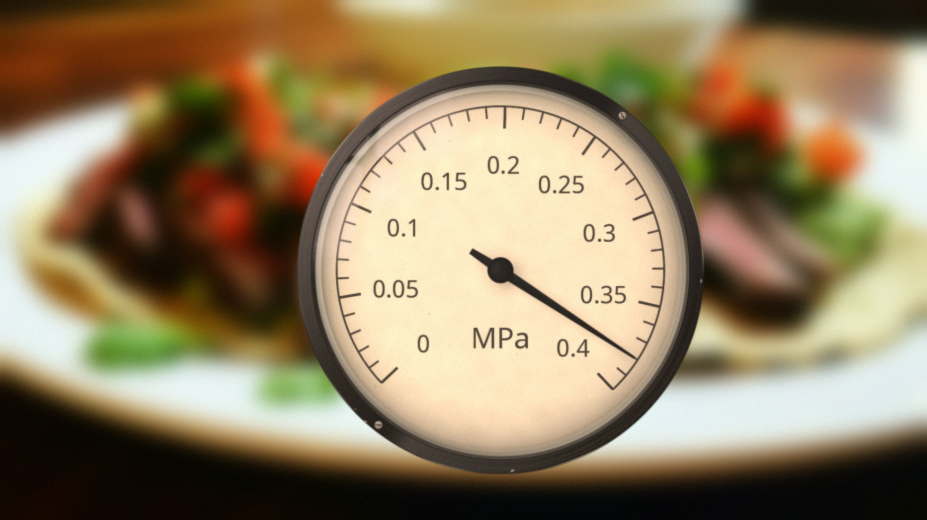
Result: 0.38
